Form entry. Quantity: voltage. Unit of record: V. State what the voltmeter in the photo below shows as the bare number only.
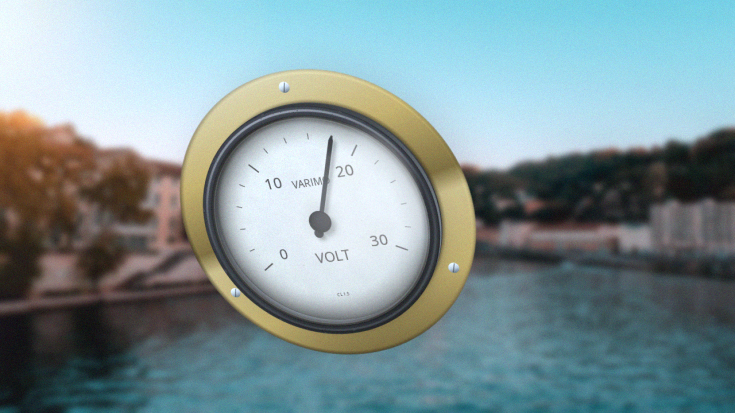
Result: 18
